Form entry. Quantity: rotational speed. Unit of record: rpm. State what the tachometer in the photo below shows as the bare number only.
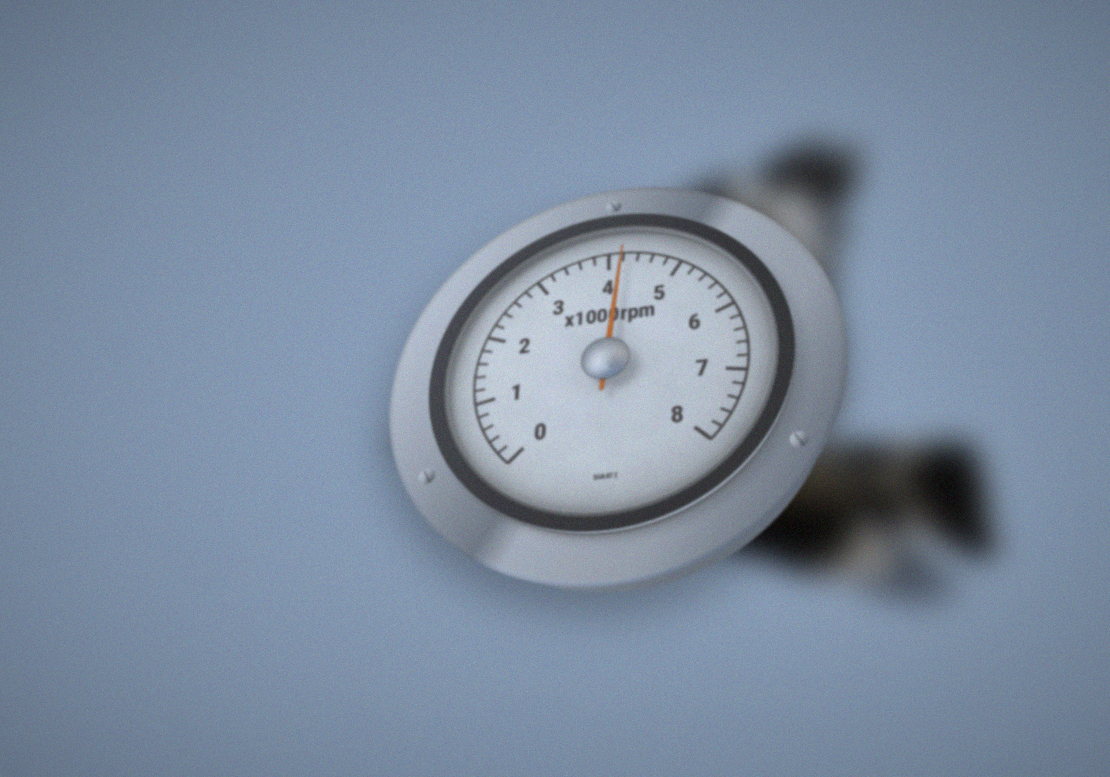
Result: 4200
